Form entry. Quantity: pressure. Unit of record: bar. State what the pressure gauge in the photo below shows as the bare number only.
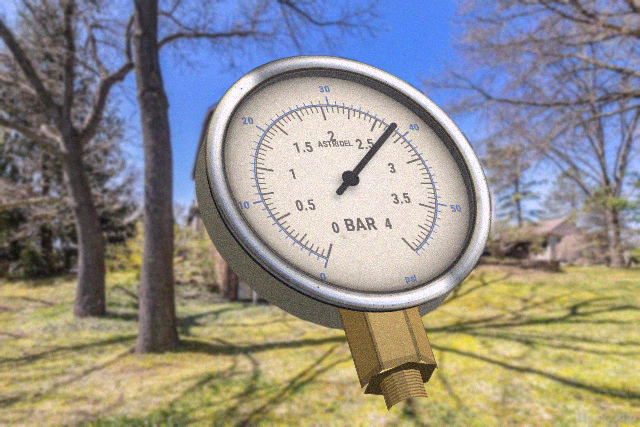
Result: 2.65
